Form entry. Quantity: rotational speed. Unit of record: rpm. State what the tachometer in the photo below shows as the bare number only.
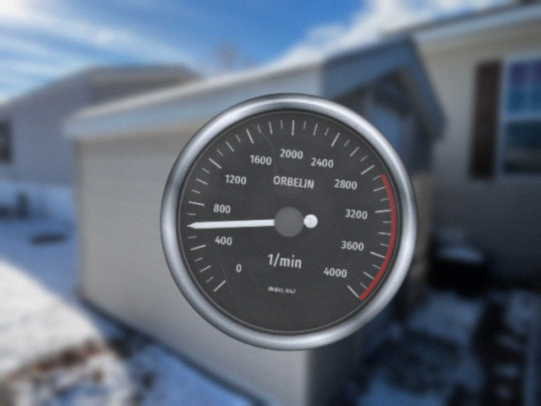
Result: 600
